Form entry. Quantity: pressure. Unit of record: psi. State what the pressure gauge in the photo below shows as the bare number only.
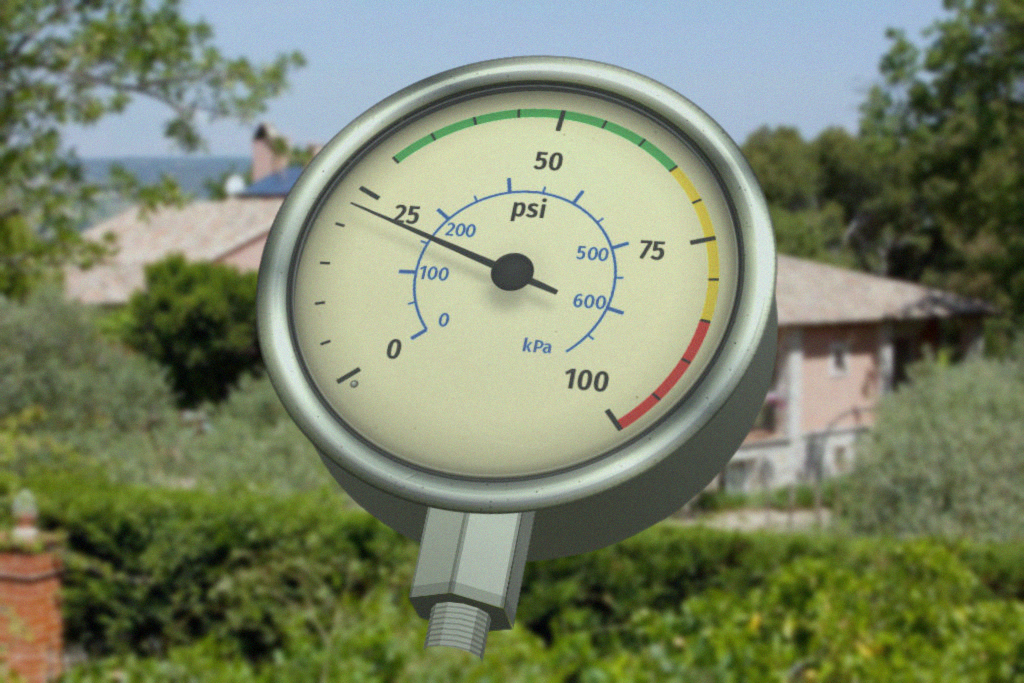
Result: 22.5
